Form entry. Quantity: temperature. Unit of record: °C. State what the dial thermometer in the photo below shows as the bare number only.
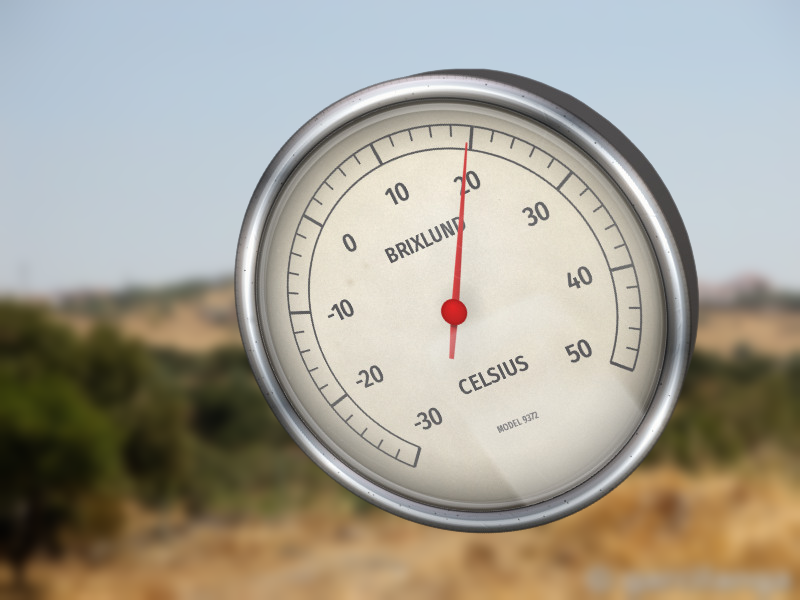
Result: 20
